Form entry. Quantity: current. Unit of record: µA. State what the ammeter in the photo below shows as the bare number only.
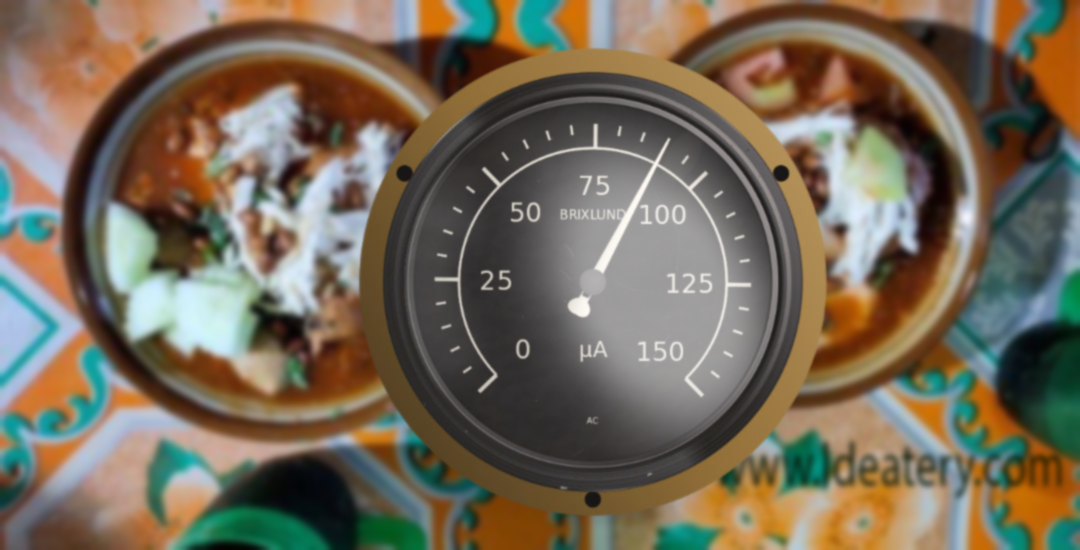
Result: 90
